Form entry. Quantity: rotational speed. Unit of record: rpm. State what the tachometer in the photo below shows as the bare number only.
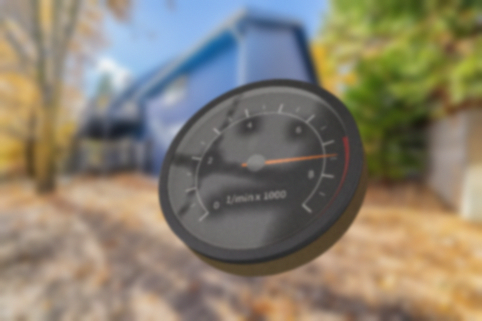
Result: 7500
